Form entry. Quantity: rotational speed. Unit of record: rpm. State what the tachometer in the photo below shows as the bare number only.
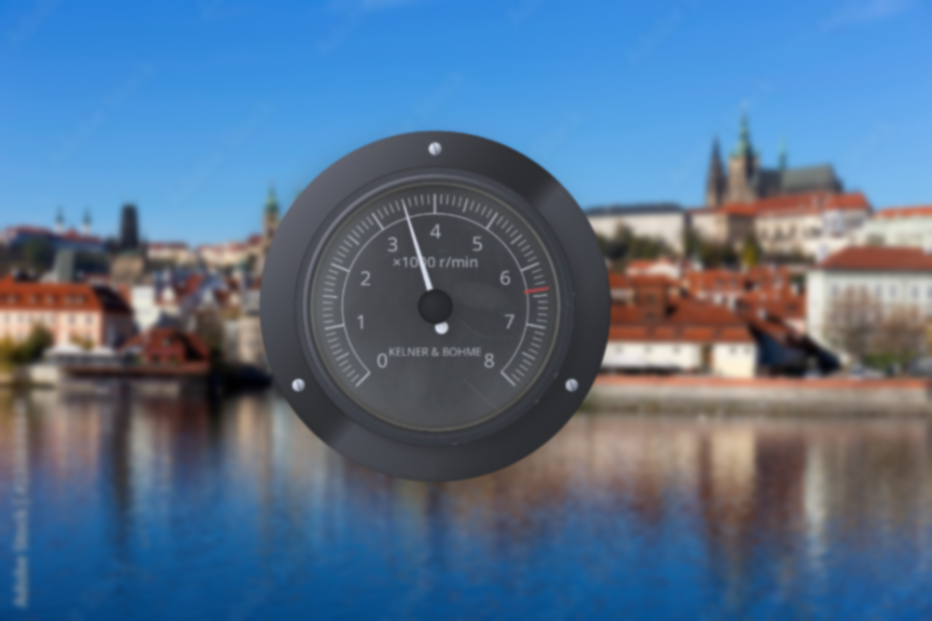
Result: 3500
